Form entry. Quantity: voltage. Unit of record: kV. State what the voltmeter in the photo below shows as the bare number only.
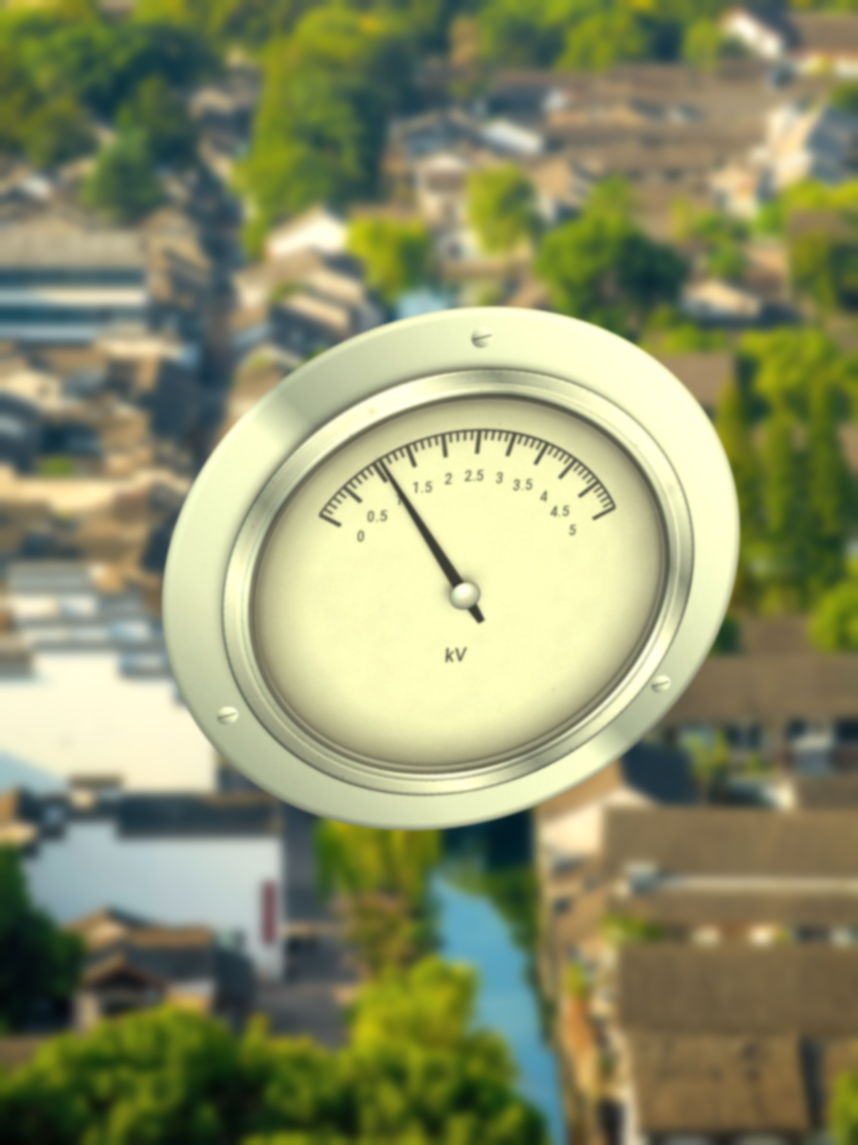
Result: 1.1
